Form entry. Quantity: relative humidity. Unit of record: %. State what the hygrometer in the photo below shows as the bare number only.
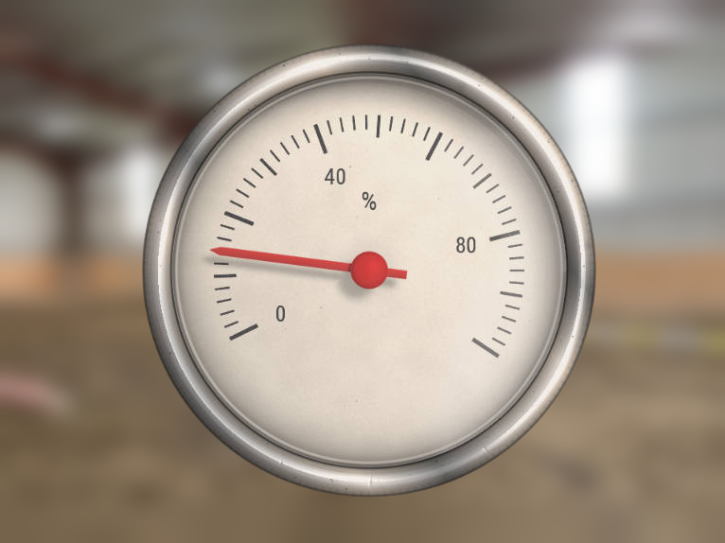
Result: 14
